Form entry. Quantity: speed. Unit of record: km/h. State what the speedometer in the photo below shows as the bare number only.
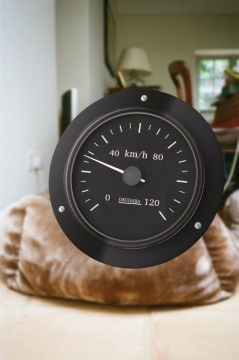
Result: 27.5
